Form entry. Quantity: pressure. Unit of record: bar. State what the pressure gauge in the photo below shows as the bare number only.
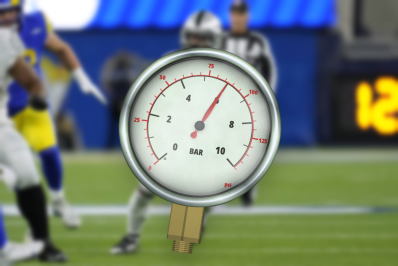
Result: 6
